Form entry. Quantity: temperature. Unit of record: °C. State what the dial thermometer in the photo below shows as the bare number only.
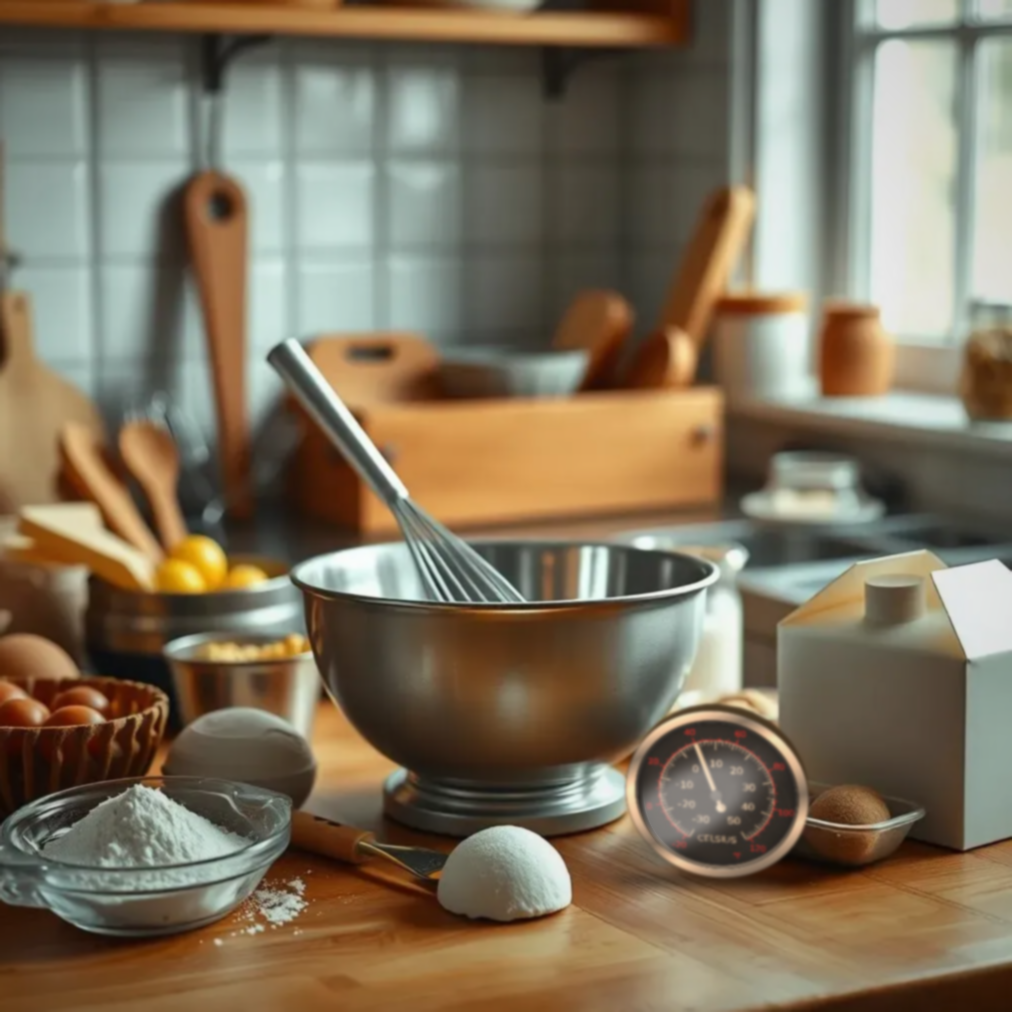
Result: 5
